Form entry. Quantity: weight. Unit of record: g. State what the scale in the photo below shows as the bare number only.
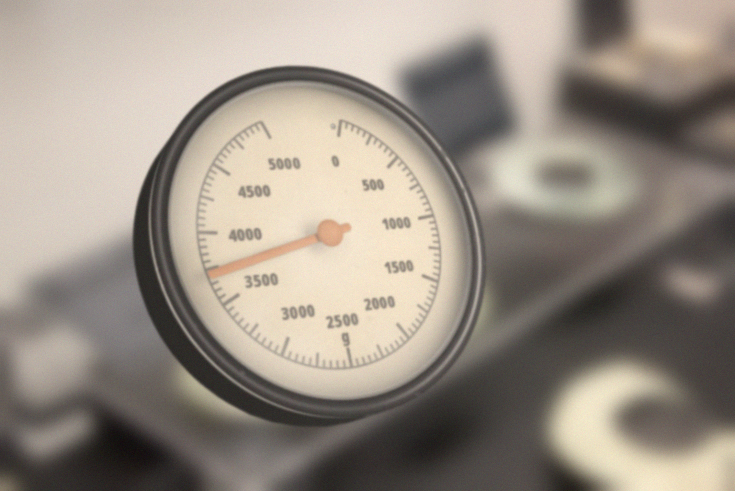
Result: 3700
